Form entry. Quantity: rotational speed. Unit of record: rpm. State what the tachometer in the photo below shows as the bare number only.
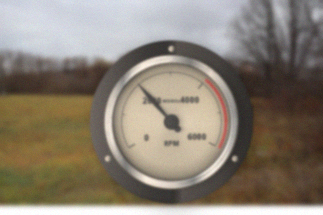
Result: 2000
